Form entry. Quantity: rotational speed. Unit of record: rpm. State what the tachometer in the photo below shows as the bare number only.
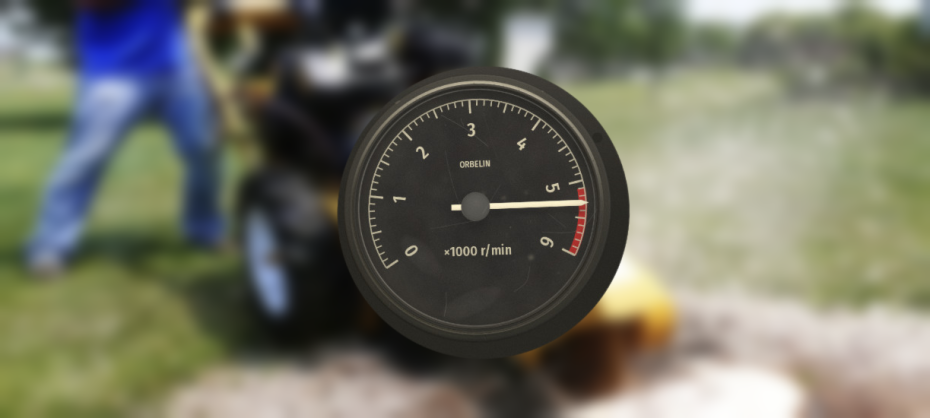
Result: 5300
